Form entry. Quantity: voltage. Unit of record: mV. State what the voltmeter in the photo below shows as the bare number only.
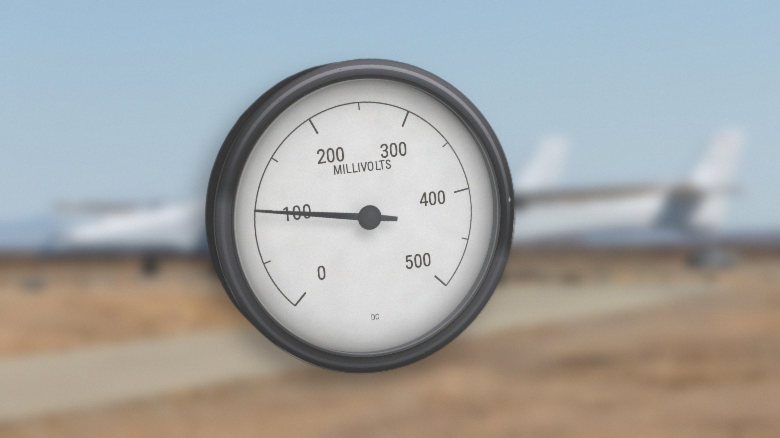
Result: 100
